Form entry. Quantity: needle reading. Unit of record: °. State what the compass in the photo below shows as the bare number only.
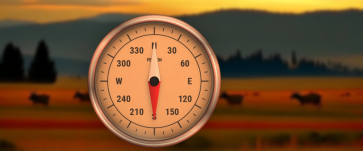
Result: 180
